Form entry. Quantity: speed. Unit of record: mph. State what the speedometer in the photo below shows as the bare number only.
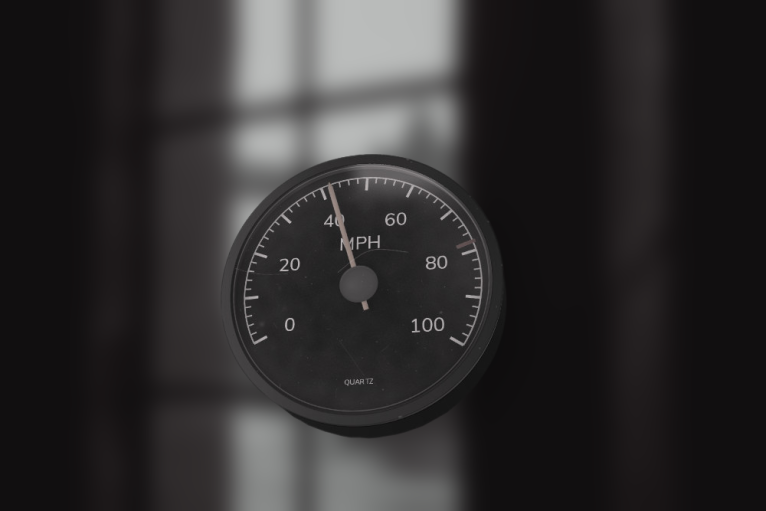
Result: 42
